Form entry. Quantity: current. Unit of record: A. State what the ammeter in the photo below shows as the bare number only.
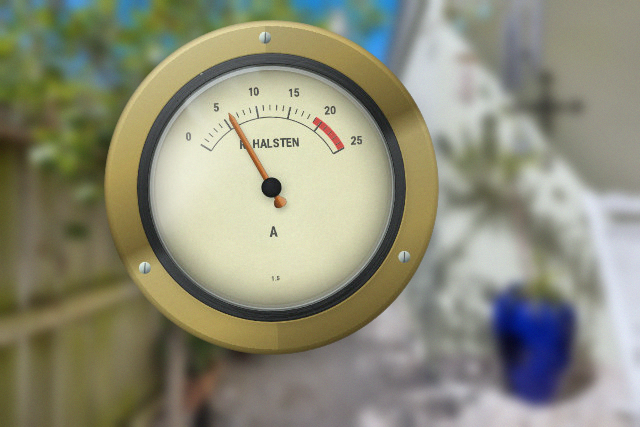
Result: 6
